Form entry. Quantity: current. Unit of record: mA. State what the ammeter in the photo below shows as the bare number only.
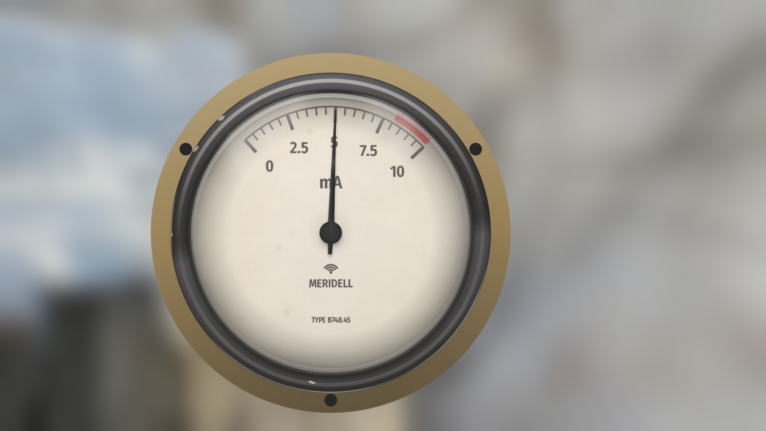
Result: 5
